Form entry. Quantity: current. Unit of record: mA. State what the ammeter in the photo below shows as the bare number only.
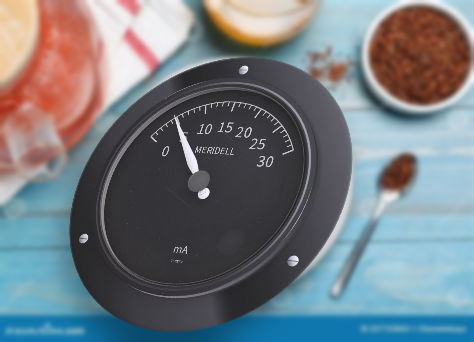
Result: 5
